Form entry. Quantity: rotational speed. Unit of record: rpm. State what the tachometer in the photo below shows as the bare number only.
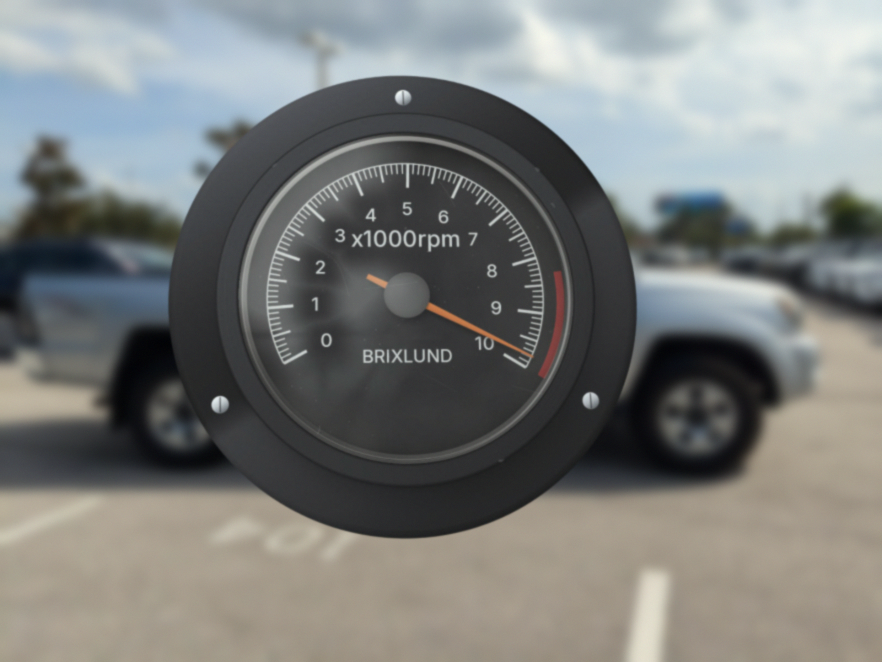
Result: 9800
